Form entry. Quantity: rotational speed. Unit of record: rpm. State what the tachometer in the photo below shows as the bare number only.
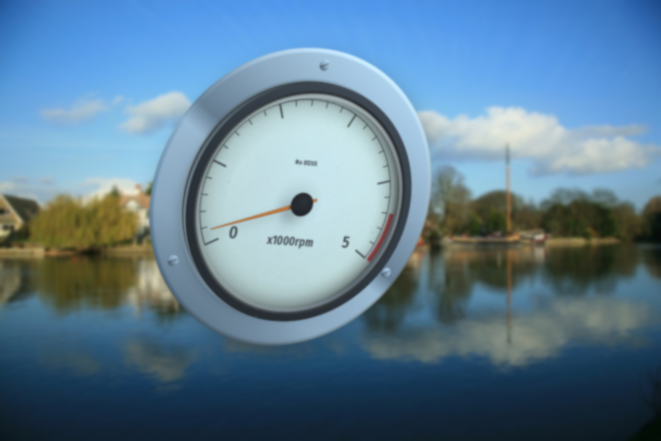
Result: 200
